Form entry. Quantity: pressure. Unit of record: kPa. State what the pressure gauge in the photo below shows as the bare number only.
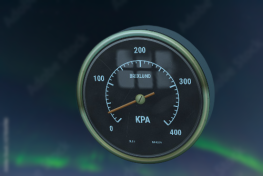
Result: 30
